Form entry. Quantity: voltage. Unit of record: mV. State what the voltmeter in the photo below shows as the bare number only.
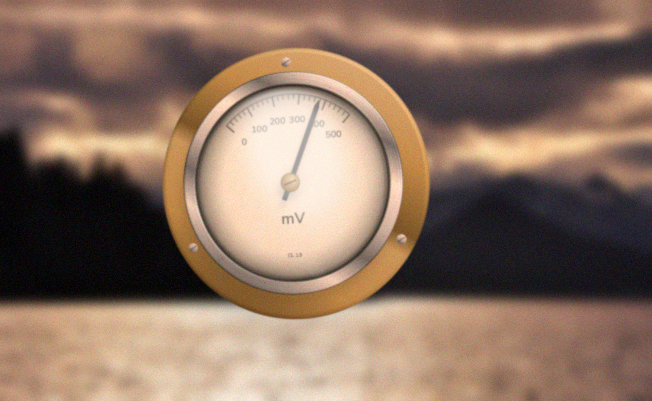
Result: 380
